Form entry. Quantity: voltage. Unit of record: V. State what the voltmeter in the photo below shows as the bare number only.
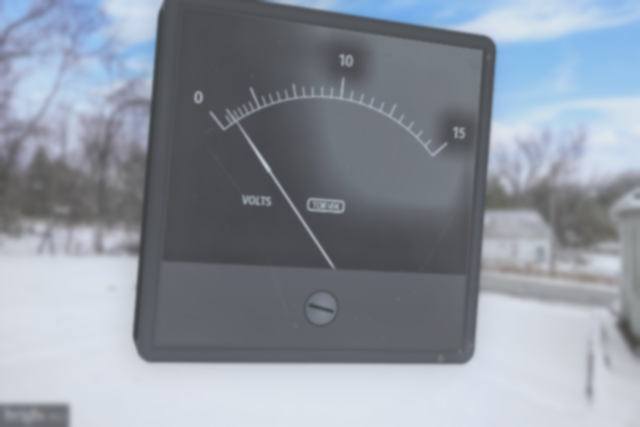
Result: 2.5
